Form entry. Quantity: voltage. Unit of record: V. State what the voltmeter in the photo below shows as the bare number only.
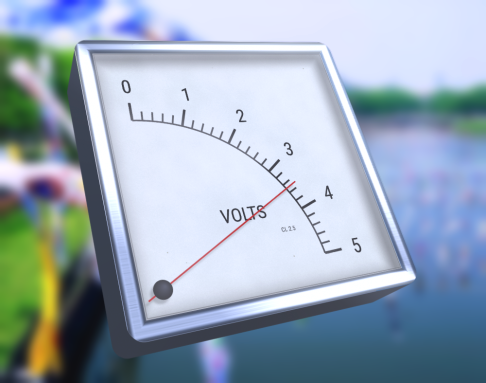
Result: 3.5
